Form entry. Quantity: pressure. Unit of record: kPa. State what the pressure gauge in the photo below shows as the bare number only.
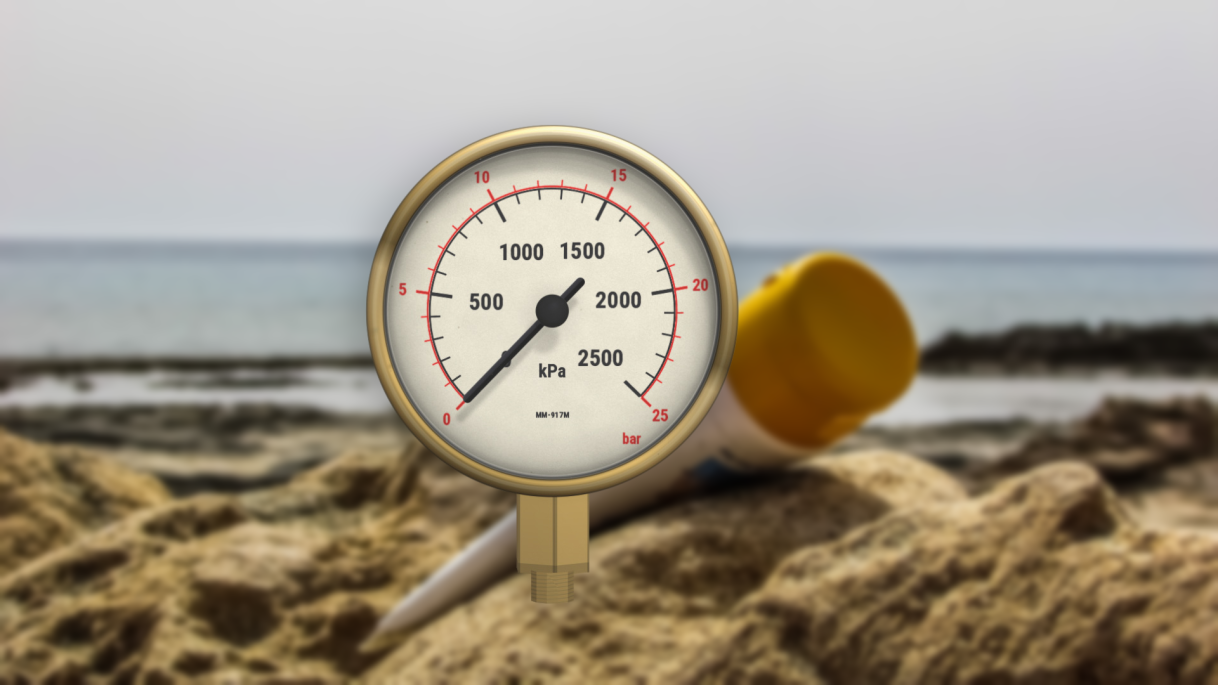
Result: 0
